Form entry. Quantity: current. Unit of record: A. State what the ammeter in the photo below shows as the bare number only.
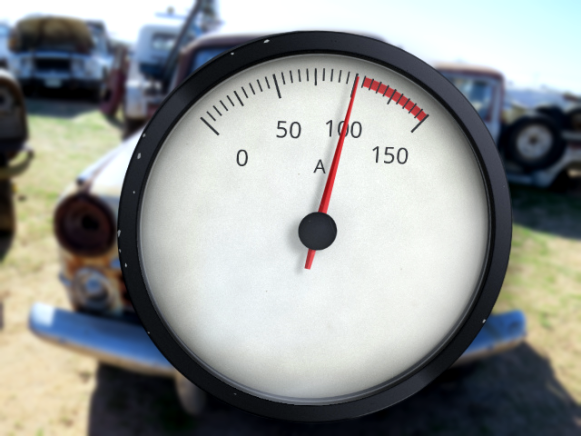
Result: 100
